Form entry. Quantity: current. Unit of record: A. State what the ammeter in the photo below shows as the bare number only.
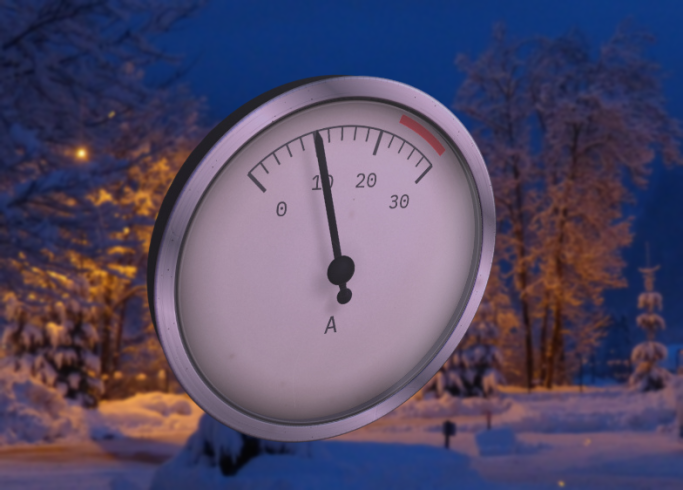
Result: 10
